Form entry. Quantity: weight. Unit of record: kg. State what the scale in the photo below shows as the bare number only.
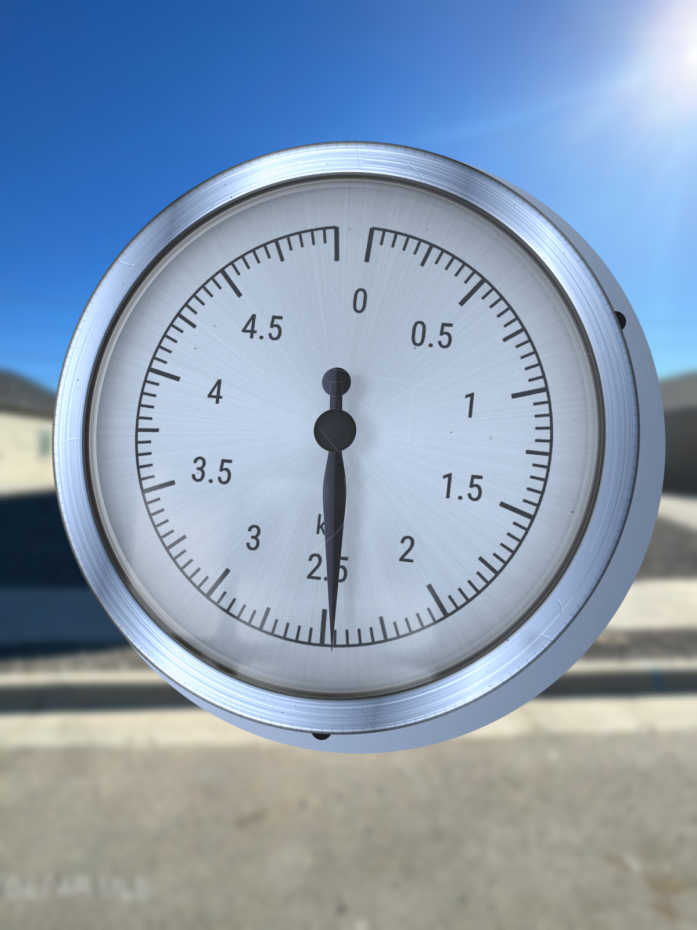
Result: 2.45
